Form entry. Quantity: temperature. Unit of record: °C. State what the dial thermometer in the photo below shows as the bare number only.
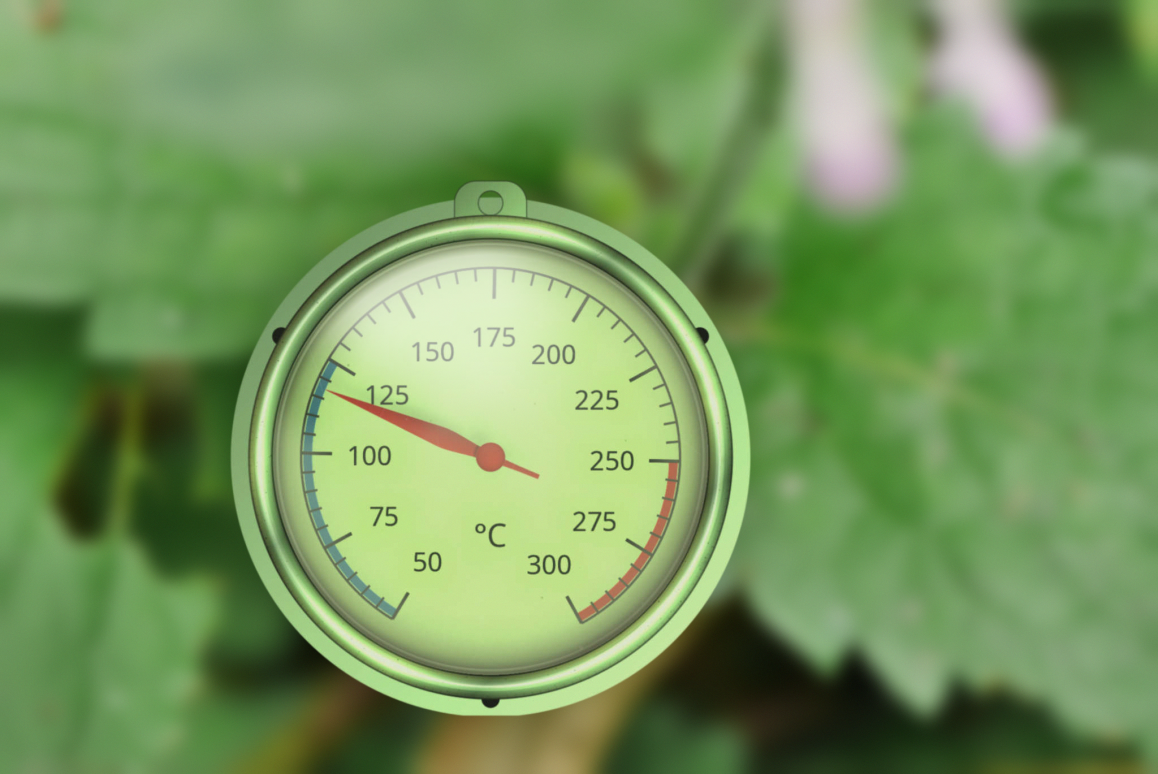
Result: 117.5
